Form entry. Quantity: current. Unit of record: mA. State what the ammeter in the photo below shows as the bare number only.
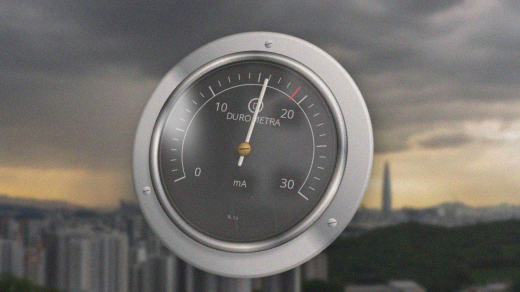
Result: 16
